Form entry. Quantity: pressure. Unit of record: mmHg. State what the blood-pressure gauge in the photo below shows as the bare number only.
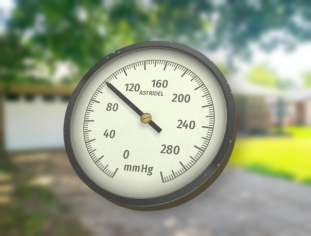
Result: 100
